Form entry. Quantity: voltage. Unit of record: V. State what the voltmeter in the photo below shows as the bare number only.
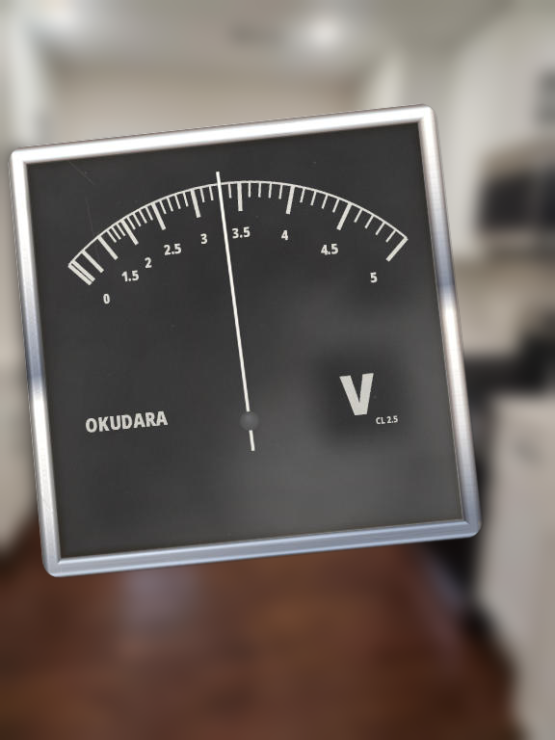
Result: 3.3
